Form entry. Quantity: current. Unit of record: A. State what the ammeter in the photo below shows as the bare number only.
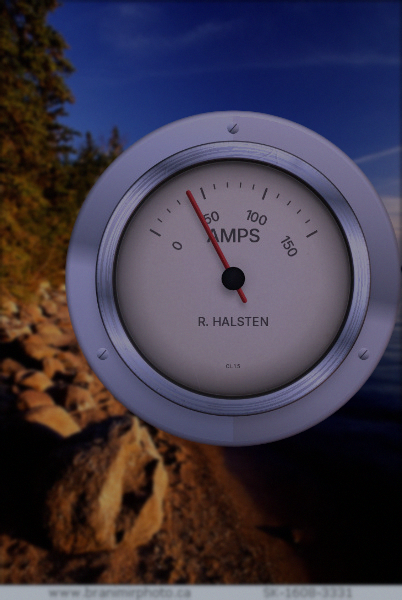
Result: 40
